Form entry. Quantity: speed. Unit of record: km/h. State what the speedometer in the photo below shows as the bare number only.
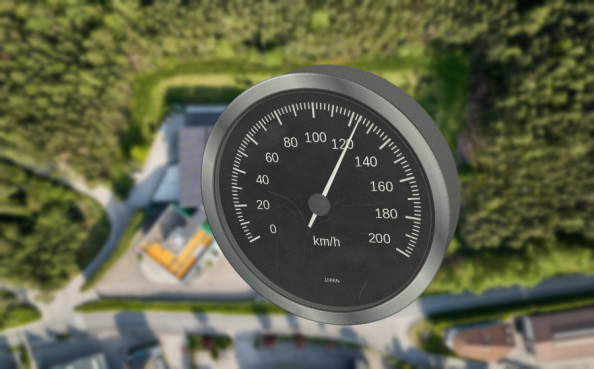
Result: 124
